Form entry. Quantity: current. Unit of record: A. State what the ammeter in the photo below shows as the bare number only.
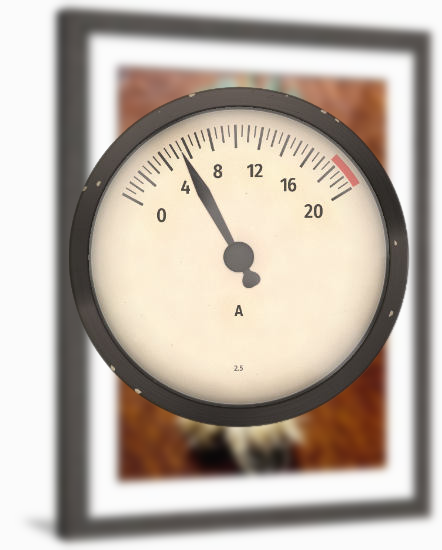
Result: 5.5
